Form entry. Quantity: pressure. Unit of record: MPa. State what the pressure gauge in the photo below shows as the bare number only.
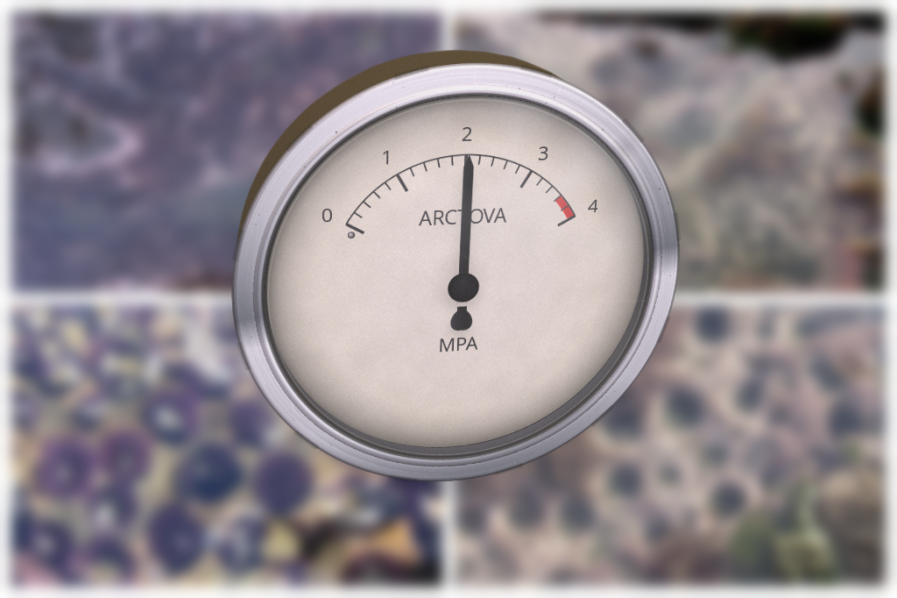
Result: 2
